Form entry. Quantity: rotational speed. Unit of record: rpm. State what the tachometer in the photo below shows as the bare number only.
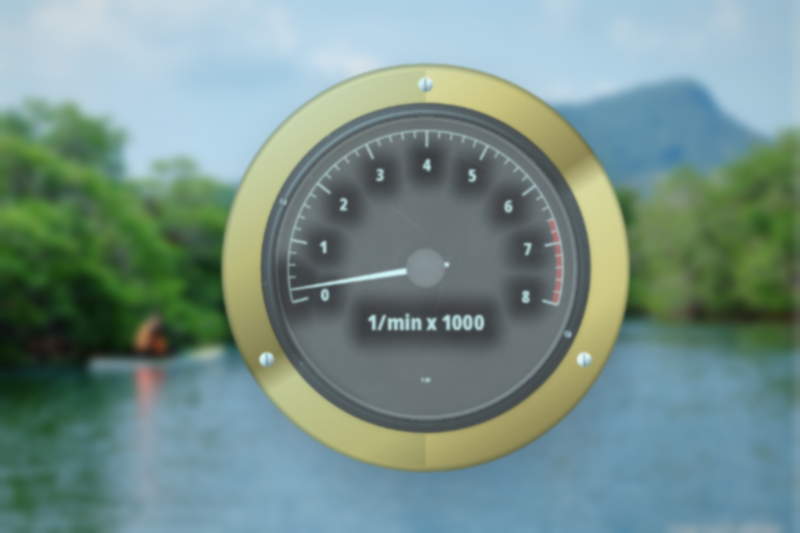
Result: 200
